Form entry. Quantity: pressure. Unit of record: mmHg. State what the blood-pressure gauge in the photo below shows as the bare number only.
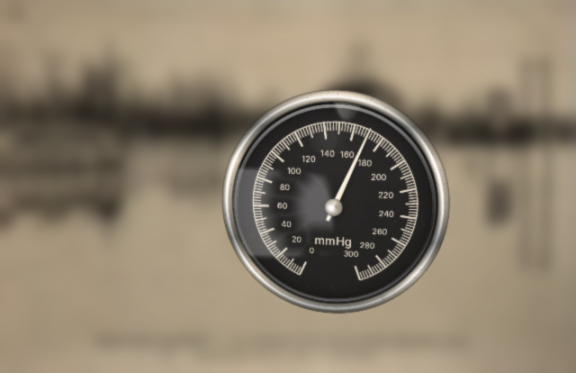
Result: 170
